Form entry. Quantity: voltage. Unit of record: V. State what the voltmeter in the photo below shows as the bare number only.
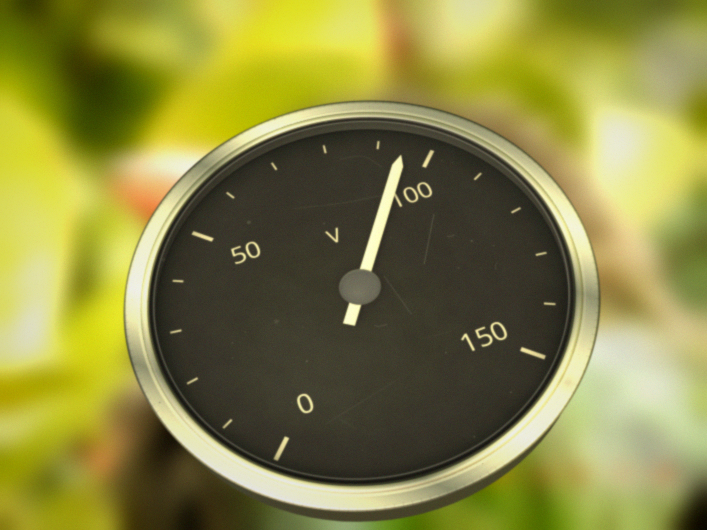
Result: 95
